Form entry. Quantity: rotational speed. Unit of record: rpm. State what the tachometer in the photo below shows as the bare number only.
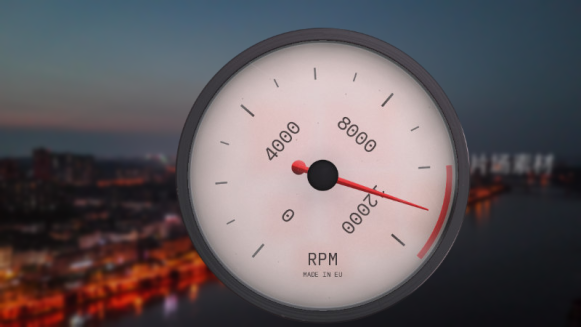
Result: 11000
